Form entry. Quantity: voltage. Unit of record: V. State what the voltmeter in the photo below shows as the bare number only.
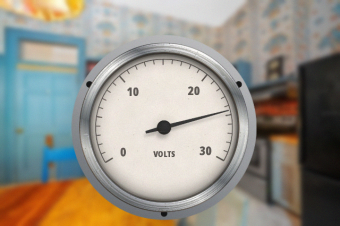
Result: 24.5
